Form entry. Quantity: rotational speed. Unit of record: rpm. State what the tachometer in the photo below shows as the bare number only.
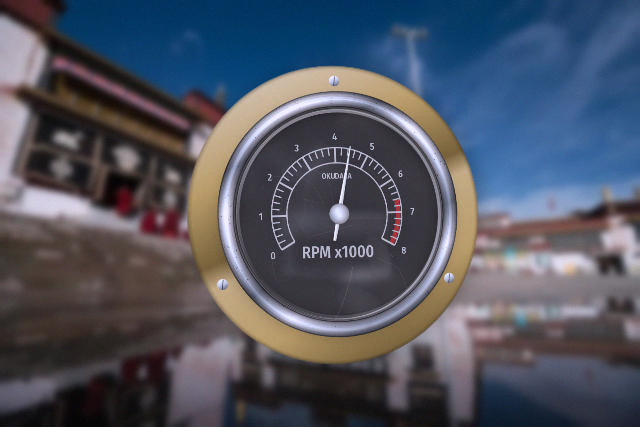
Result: 4400
